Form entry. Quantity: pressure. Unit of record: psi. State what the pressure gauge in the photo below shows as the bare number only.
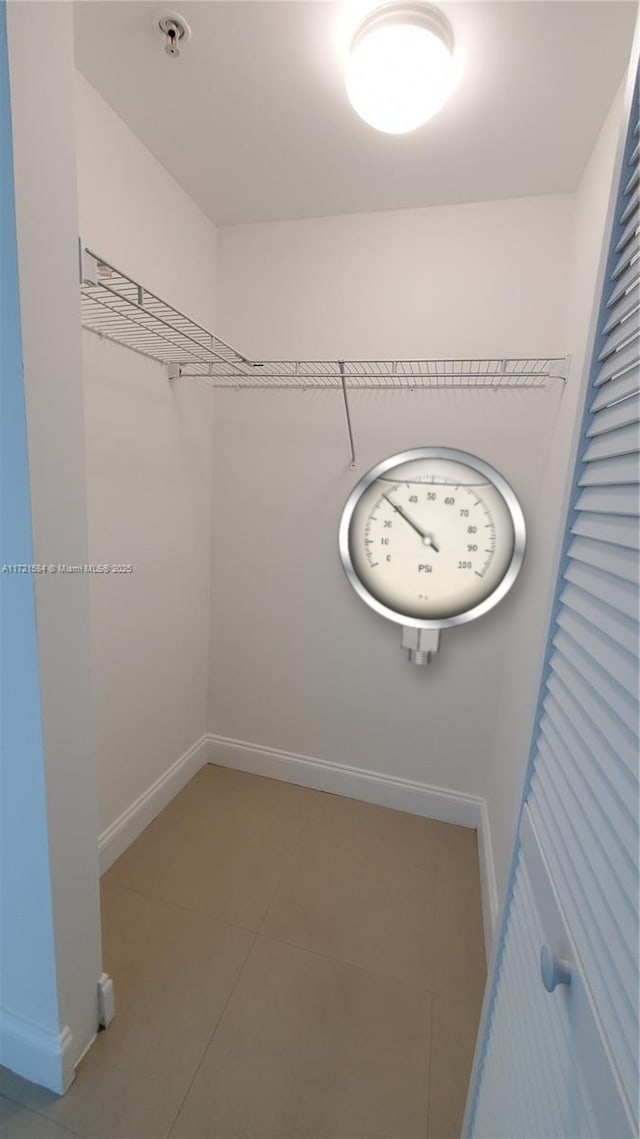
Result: 30
